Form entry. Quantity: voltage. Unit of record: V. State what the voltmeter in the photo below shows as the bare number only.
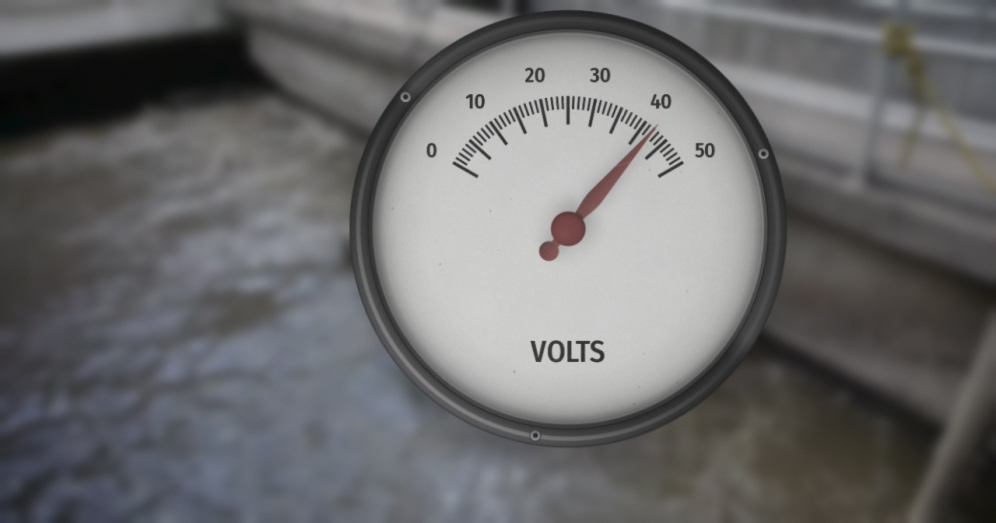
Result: 42
